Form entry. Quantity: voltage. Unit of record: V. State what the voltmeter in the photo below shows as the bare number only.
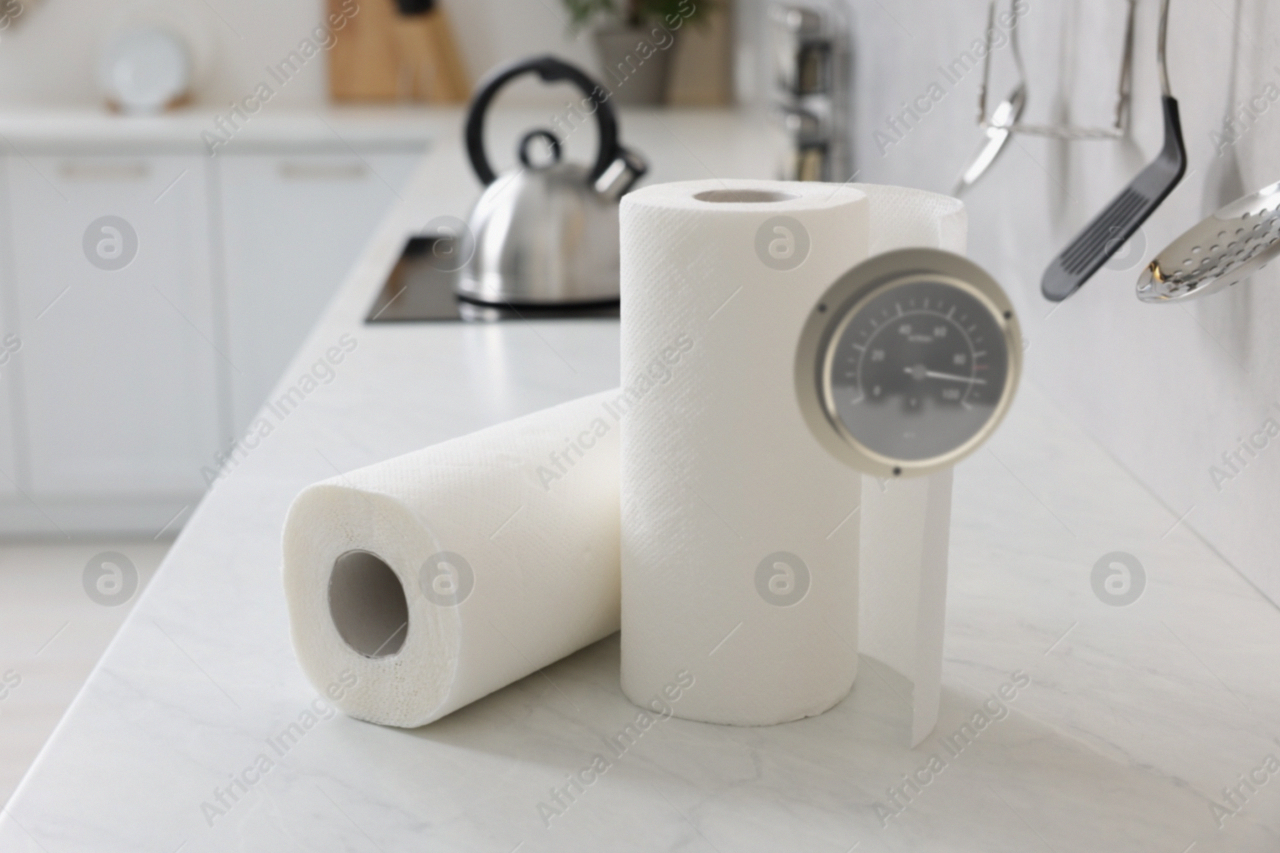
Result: 90
